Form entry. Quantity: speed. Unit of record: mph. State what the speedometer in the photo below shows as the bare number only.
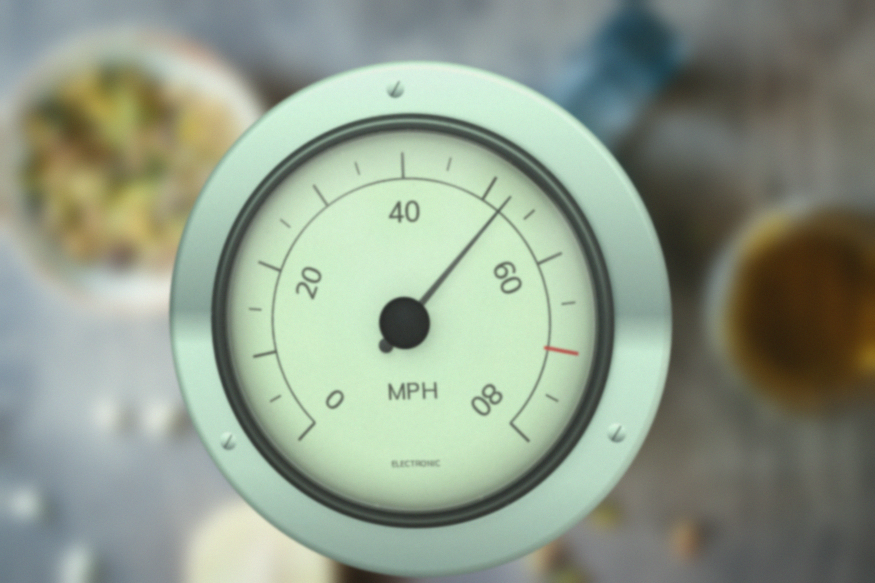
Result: 52.5
